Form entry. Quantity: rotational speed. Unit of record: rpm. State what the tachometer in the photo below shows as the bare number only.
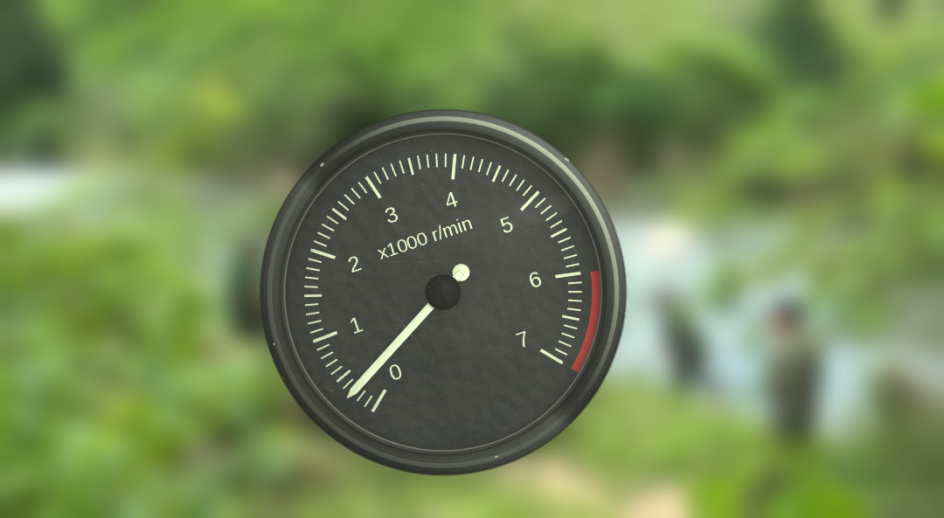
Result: 300
